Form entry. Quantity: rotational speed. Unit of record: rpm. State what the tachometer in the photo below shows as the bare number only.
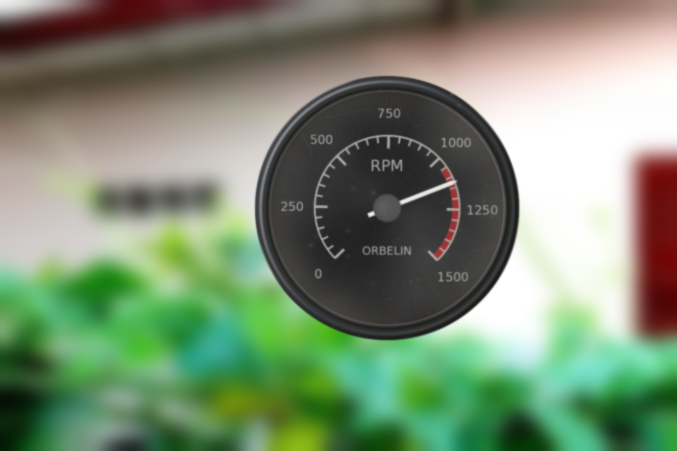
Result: 1125
